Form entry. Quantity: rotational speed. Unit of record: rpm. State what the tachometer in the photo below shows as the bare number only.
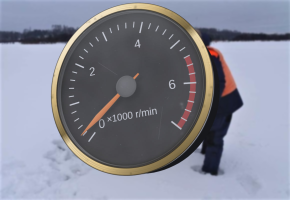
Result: 200
